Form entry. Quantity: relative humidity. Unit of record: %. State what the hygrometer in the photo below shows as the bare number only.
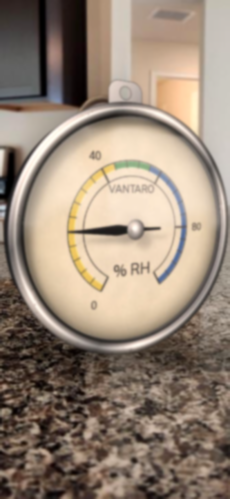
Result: 20
